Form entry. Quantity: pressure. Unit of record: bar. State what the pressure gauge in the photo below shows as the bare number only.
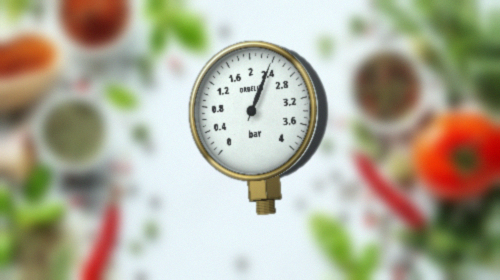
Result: 2.4
